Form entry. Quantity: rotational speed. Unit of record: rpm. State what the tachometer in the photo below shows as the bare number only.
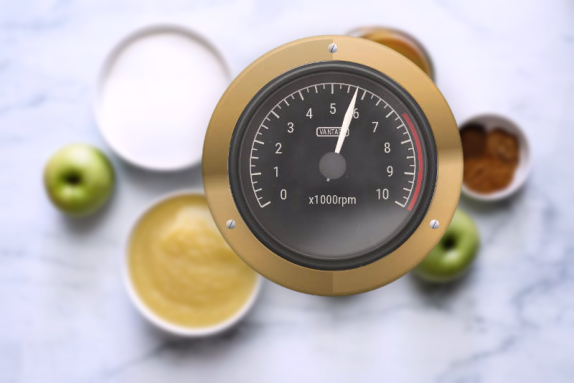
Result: 5750
